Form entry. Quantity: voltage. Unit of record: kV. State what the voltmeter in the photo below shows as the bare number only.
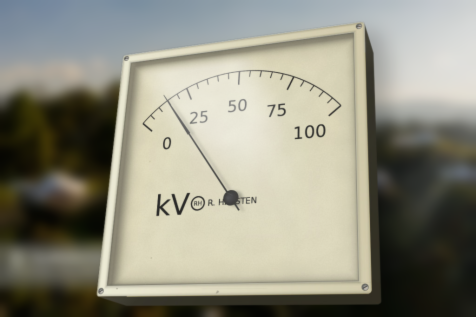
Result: 15
